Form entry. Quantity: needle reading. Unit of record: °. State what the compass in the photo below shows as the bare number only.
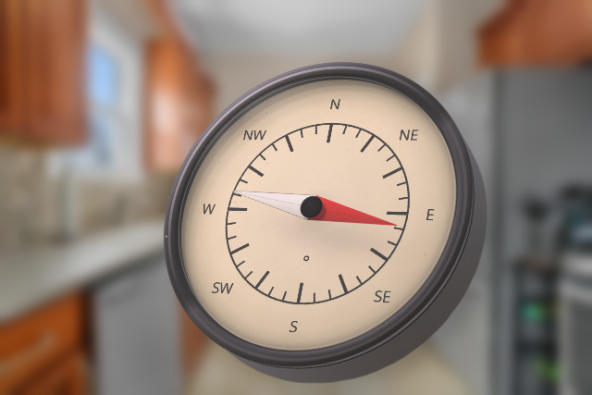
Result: 100
